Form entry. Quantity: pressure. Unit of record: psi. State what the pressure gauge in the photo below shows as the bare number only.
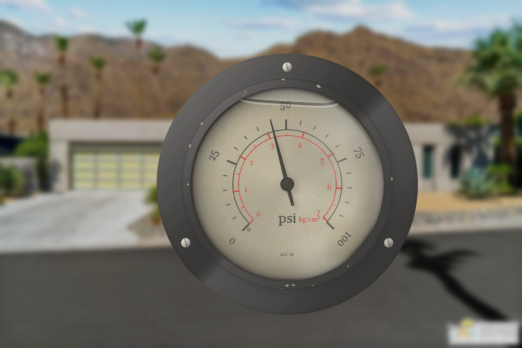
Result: 45
